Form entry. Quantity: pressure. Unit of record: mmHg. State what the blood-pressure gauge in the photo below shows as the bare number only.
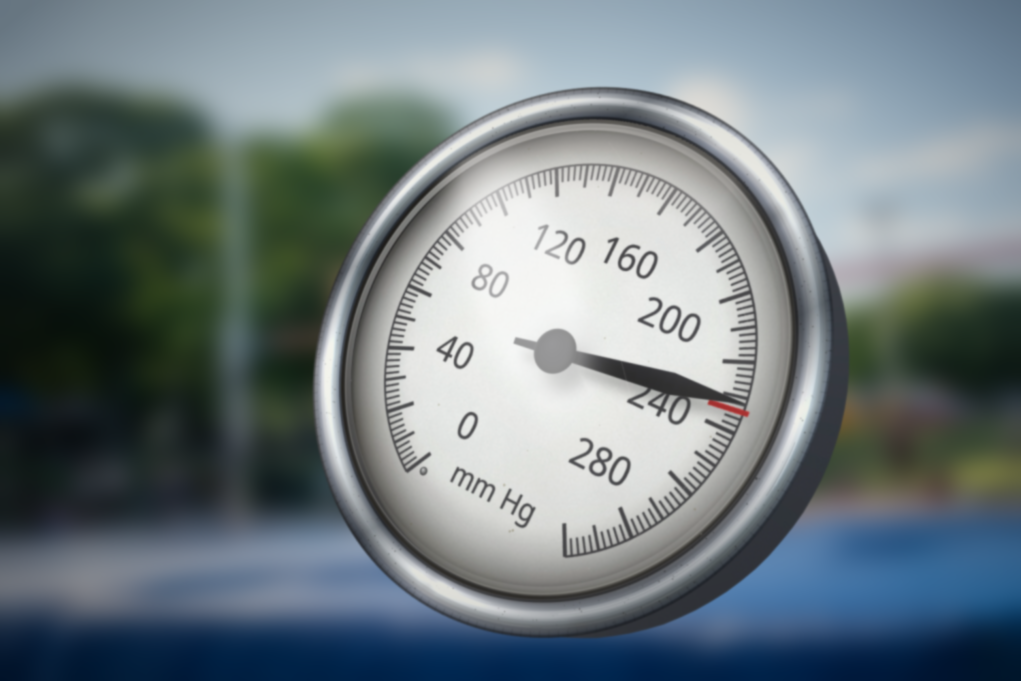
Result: 232
